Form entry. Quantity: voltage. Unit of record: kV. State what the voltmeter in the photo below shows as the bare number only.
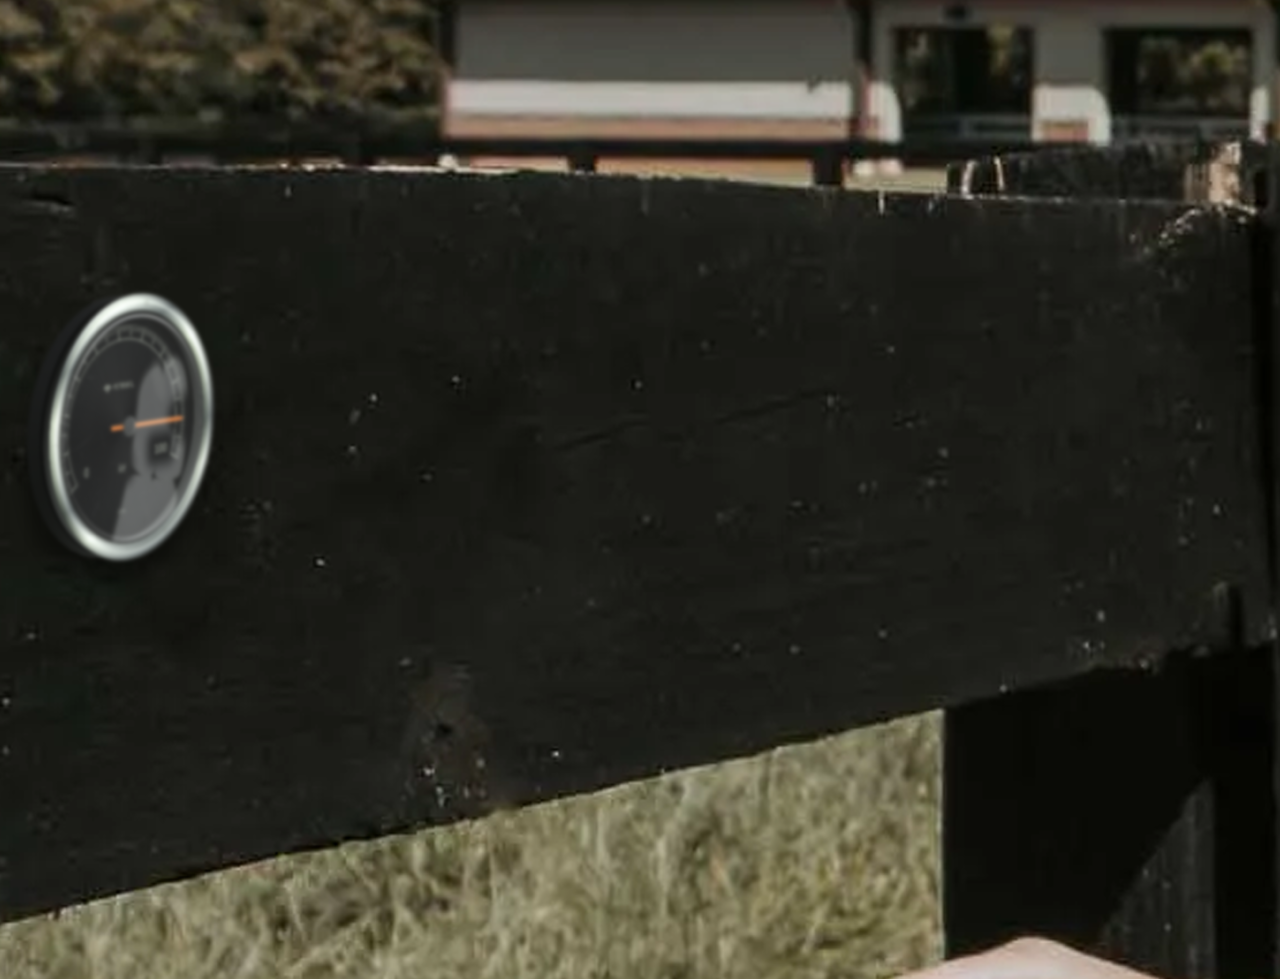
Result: 90
